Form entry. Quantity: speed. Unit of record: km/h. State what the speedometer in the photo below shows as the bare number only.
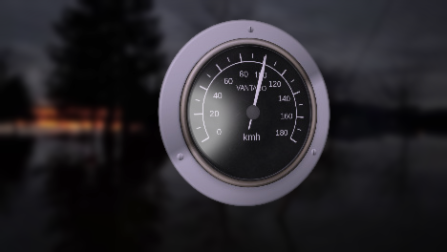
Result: 100
